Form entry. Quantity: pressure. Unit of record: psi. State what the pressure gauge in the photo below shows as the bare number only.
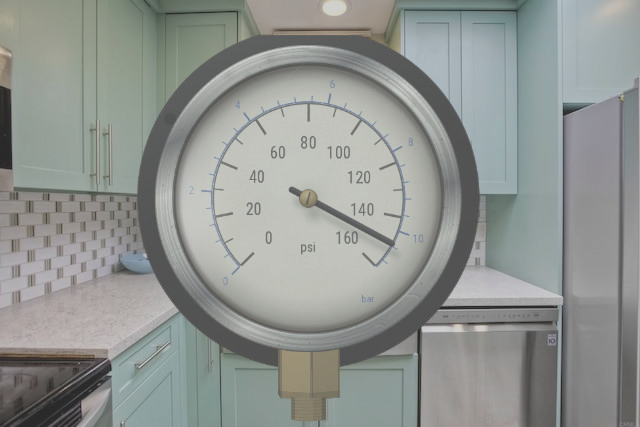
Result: 150
